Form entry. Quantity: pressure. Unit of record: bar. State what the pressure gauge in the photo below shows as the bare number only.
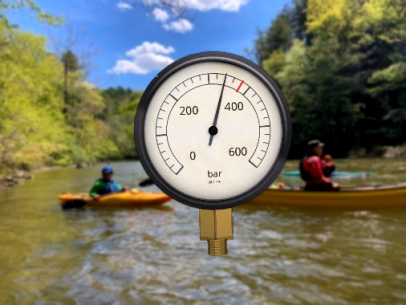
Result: 340
